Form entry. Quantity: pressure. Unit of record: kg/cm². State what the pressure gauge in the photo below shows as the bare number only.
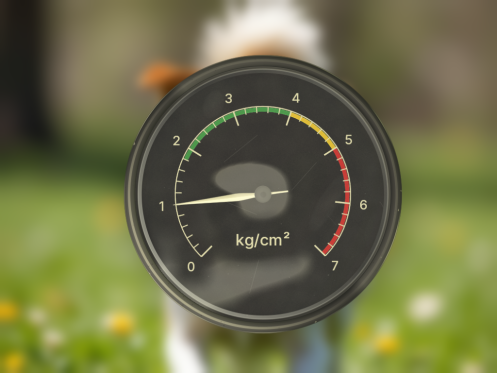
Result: 1
